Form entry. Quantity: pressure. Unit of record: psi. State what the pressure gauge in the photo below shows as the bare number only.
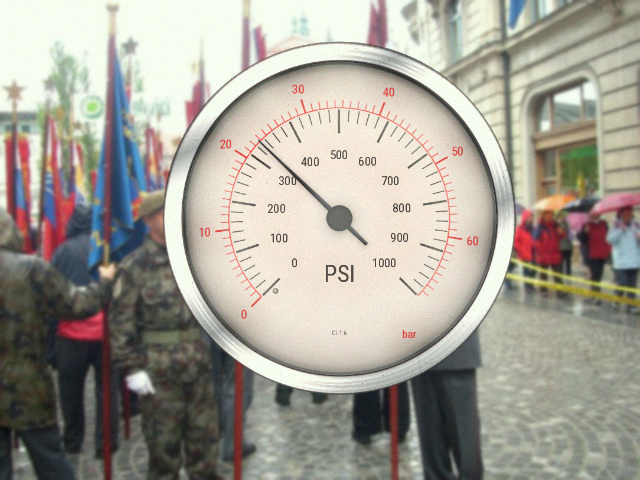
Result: 330
